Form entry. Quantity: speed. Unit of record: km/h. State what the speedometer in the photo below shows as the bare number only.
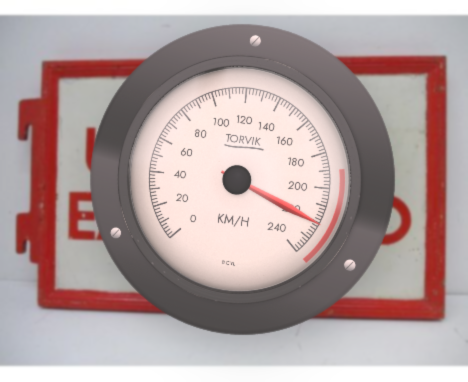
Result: 220
